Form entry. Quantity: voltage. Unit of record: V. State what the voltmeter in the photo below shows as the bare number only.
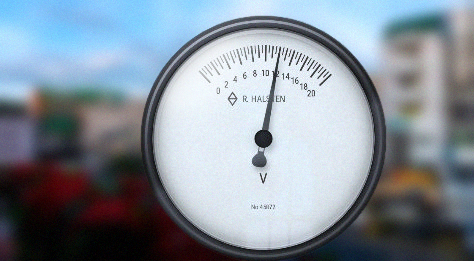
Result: 12
